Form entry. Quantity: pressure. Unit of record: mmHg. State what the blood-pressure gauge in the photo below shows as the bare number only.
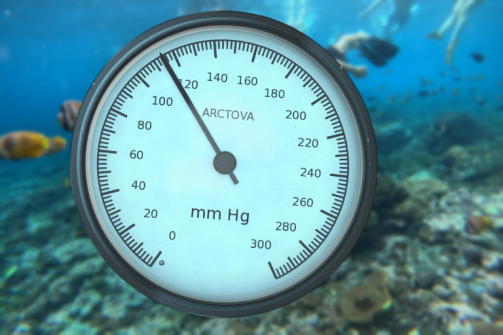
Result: 114
